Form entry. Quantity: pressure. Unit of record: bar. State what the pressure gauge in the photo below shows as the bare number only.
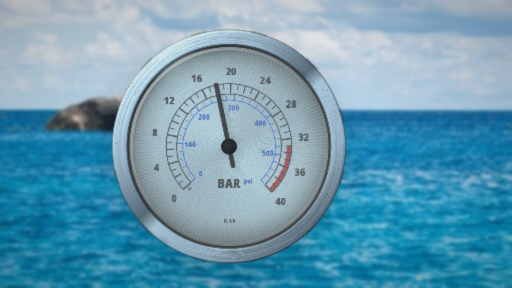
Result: 18
